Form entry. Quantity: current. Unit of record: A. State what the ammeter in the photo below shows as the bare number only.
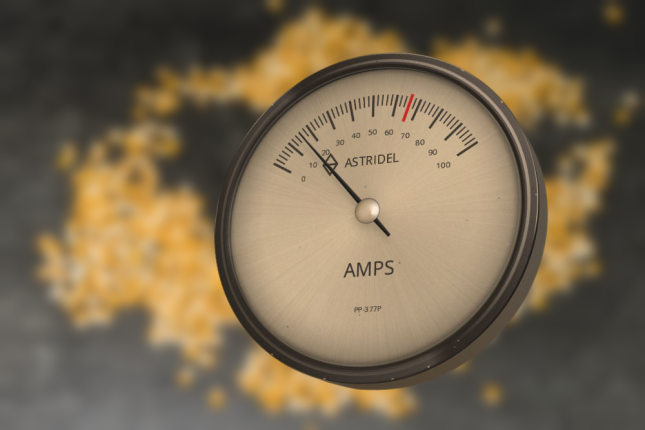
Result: 16
